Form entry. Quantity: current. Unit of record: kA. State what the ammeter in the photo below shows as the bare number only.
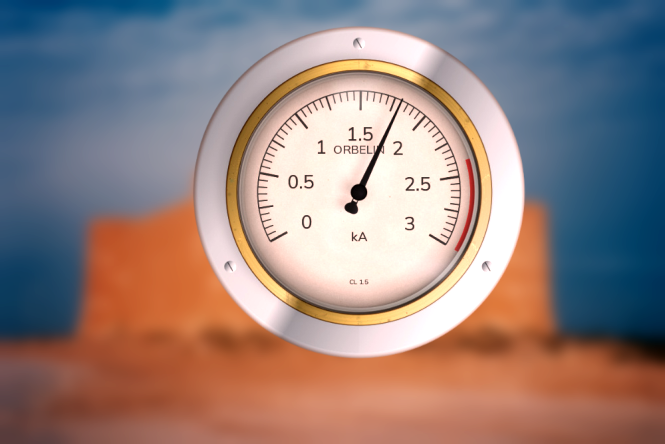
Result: 1.8
